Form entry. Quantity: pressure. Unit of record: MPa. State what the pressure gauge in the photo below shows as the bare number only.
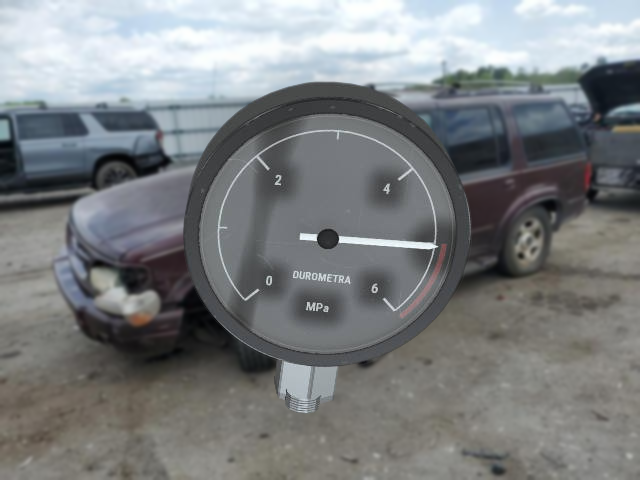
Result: 5
